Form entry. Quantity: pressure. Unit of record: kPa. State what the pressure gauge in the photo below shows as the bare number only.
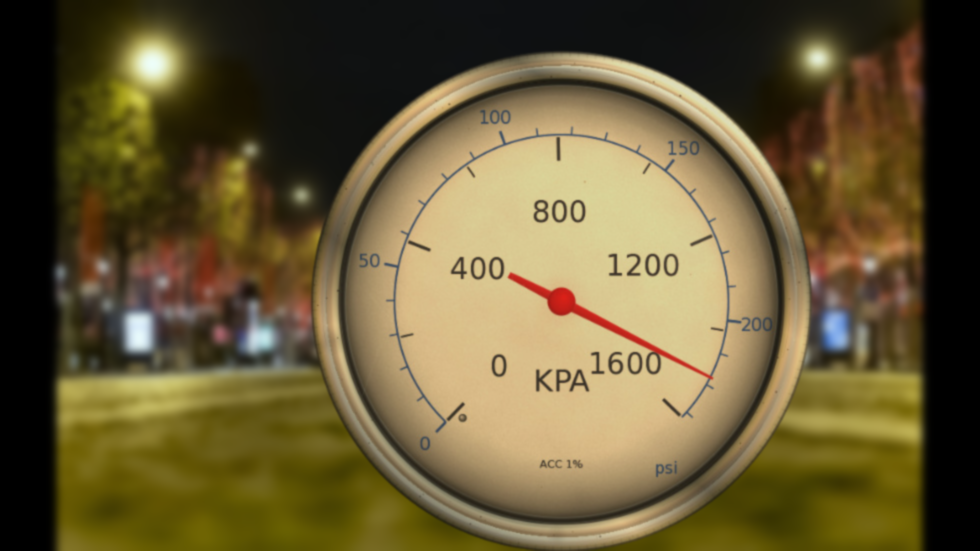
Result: 1500
